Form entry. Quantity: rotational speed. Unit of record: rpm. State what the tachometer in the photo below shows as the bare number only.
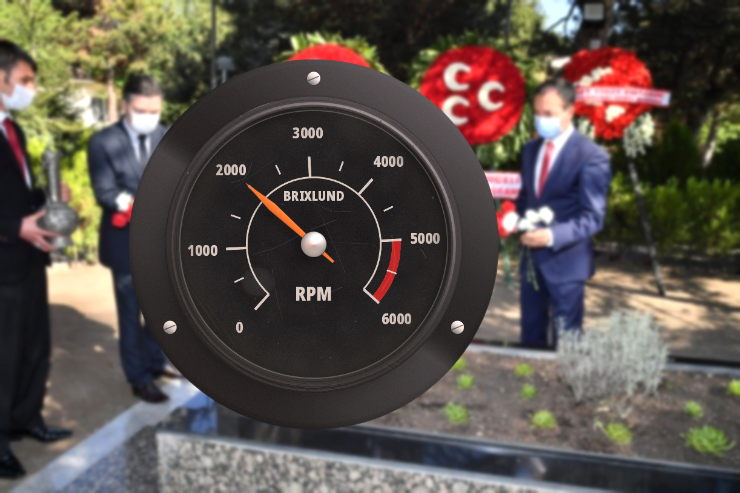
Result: 2000
